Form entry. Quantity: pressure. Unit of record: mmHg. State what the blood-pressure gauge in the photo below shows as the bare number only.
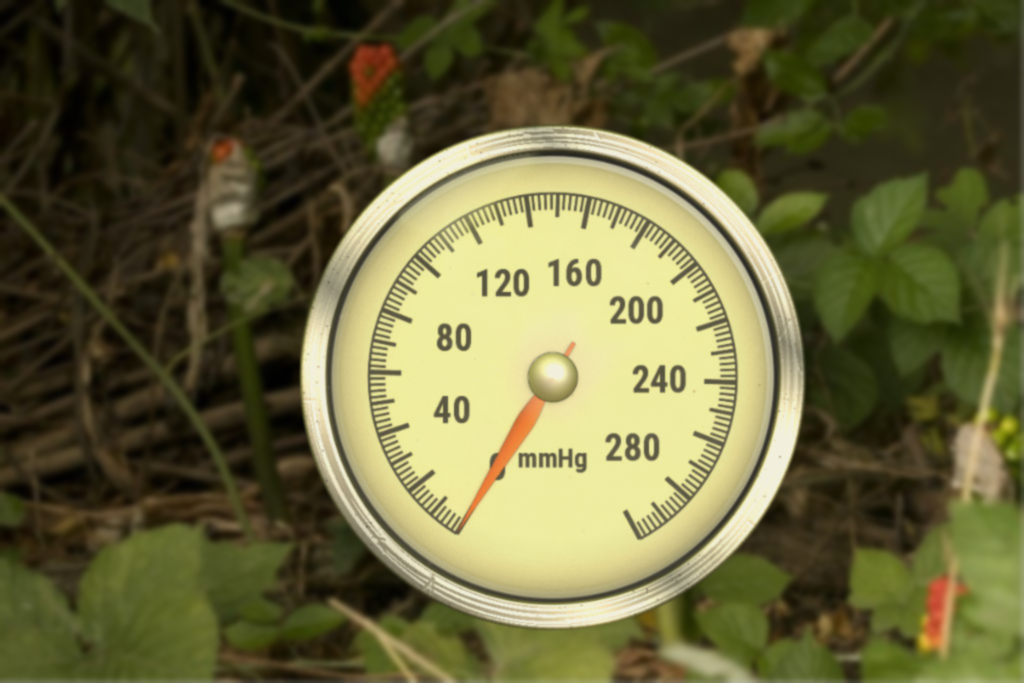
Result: 0
